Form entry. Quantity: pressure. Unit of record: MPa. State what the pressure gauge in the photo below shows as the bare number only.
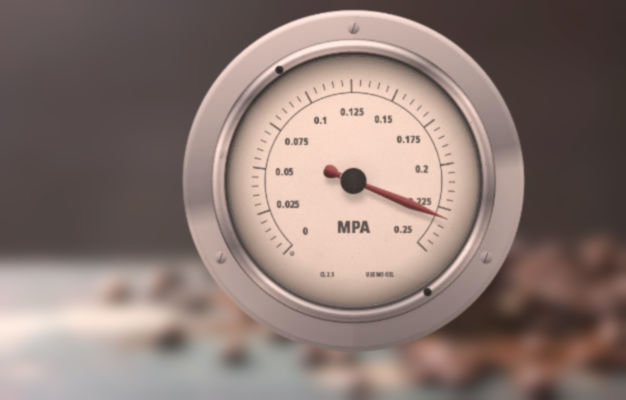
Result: 0.23
